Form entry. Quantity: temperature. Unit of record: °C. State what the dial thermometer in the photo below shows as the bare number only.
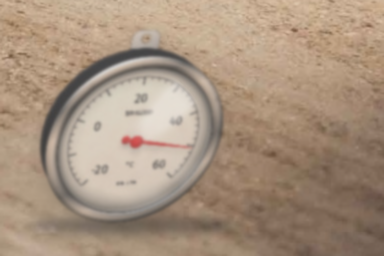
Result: 50
